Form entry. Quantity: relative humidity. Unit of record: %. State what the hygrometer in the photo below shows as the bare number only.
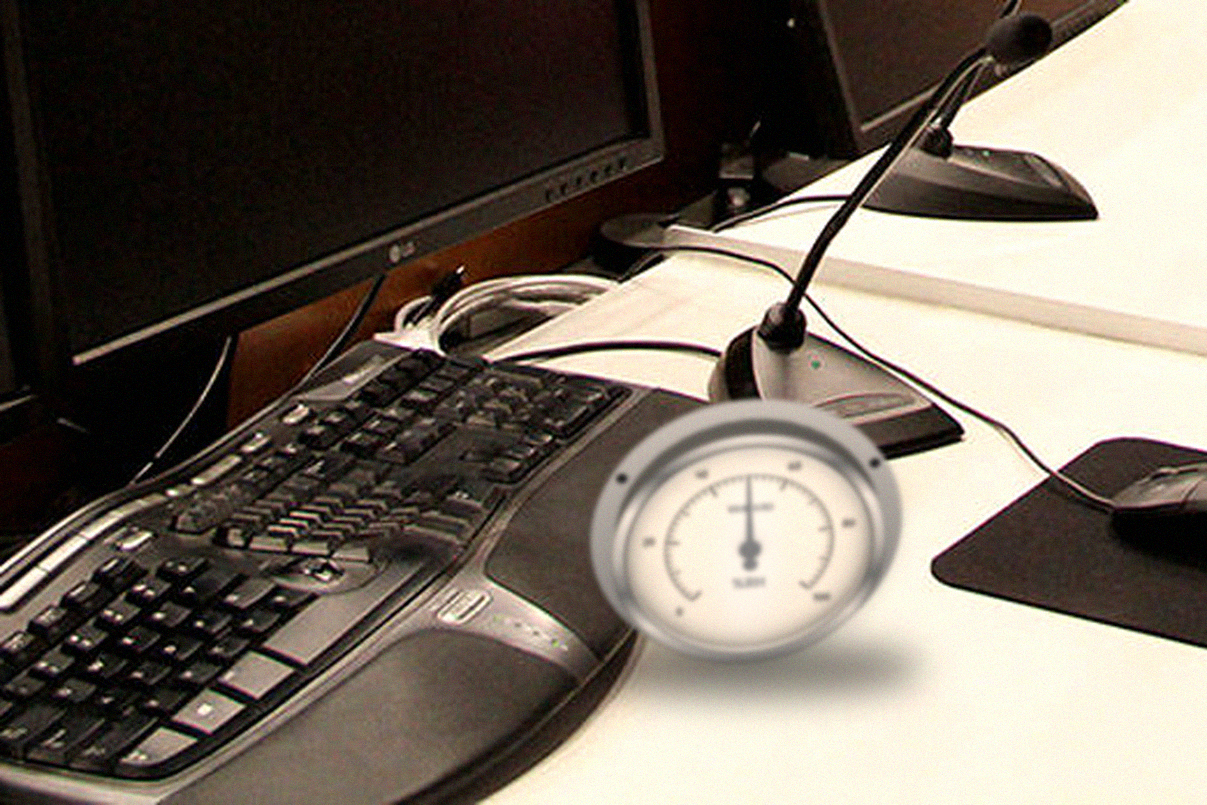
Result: 50
